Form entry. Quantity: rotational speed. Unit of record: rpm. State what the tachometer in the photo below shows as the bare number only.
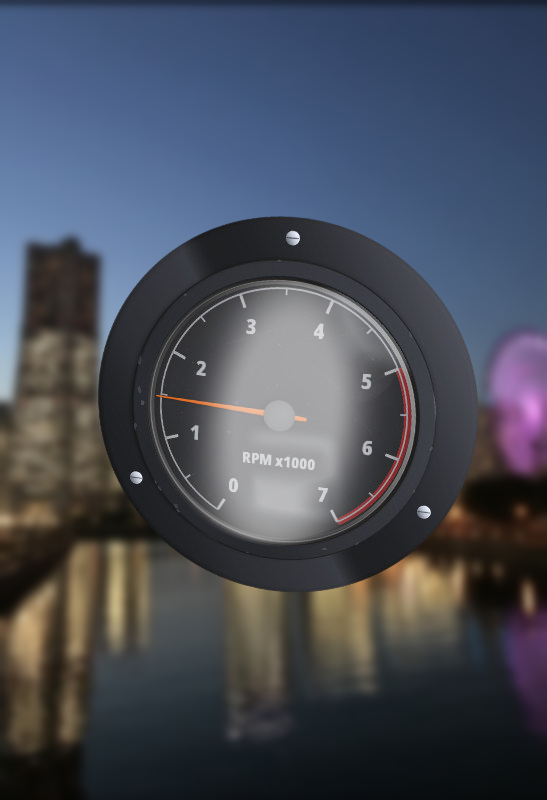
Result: 1500
